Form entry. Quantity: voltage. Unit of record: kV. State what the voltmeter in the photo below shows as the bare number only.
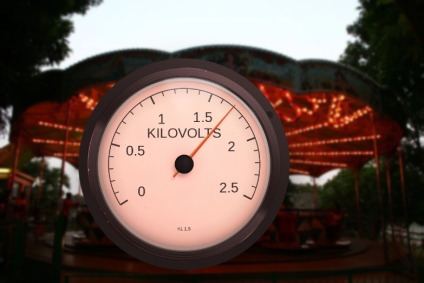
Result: 1.7
